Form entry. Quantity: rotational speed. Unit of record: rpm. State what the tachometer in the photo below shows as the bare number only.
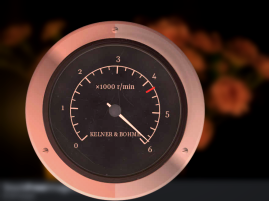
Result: 5875
